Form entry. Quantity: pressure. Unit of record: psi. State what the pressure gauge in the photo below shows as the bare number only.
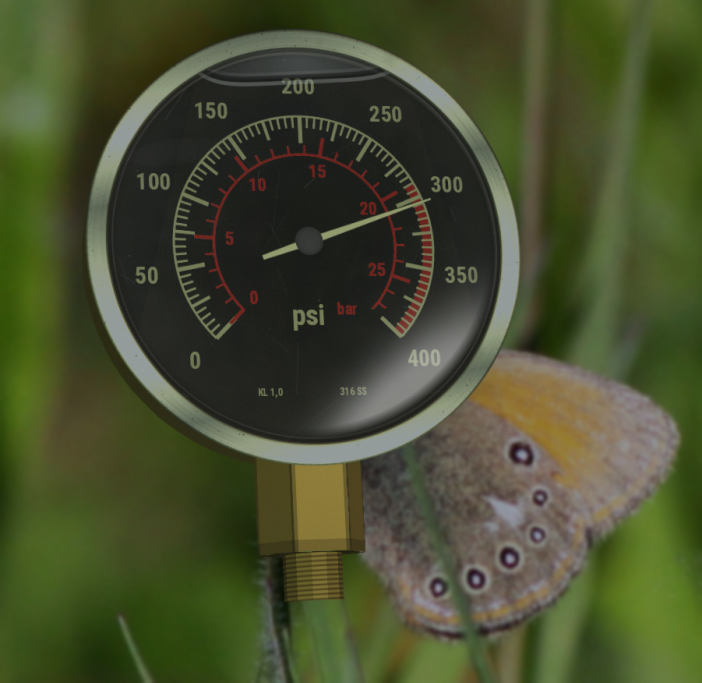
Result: 305
